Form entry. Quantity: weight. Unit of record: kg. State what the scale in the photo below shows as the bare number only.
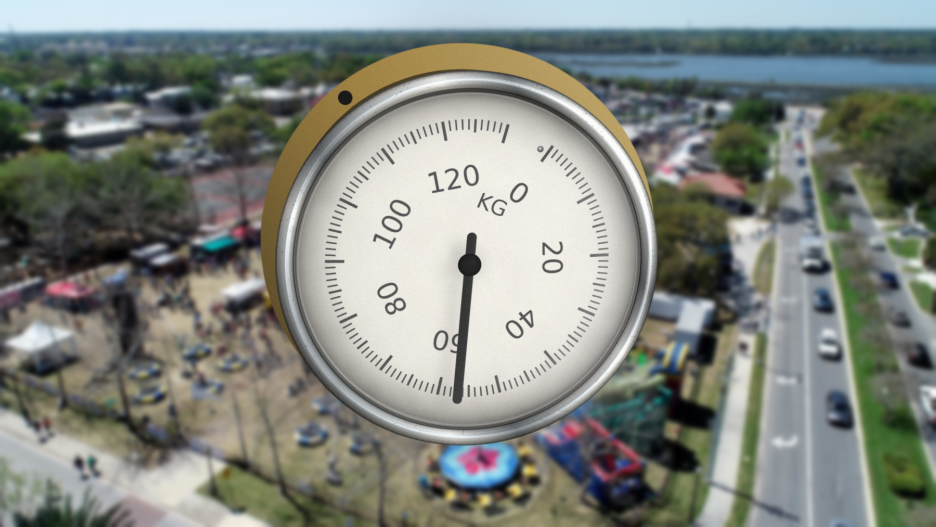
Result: 57
